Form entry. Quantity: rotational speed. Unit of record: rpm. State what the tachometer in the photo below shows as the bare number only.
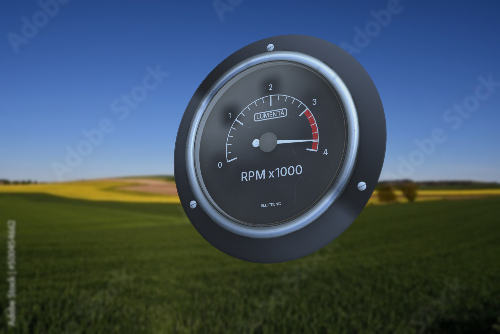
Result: 3800
